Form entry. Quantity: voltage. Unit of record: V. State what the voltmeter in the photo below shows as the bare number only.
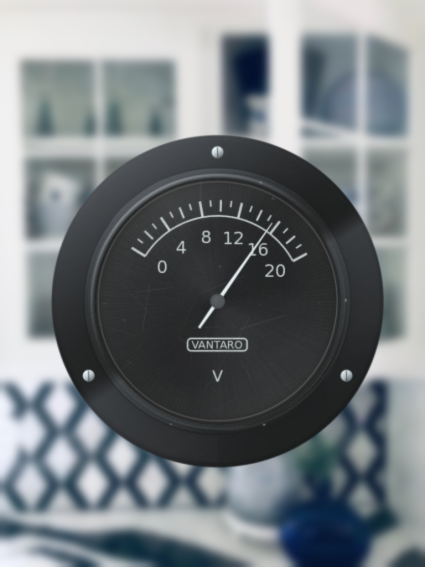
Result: 15.5
